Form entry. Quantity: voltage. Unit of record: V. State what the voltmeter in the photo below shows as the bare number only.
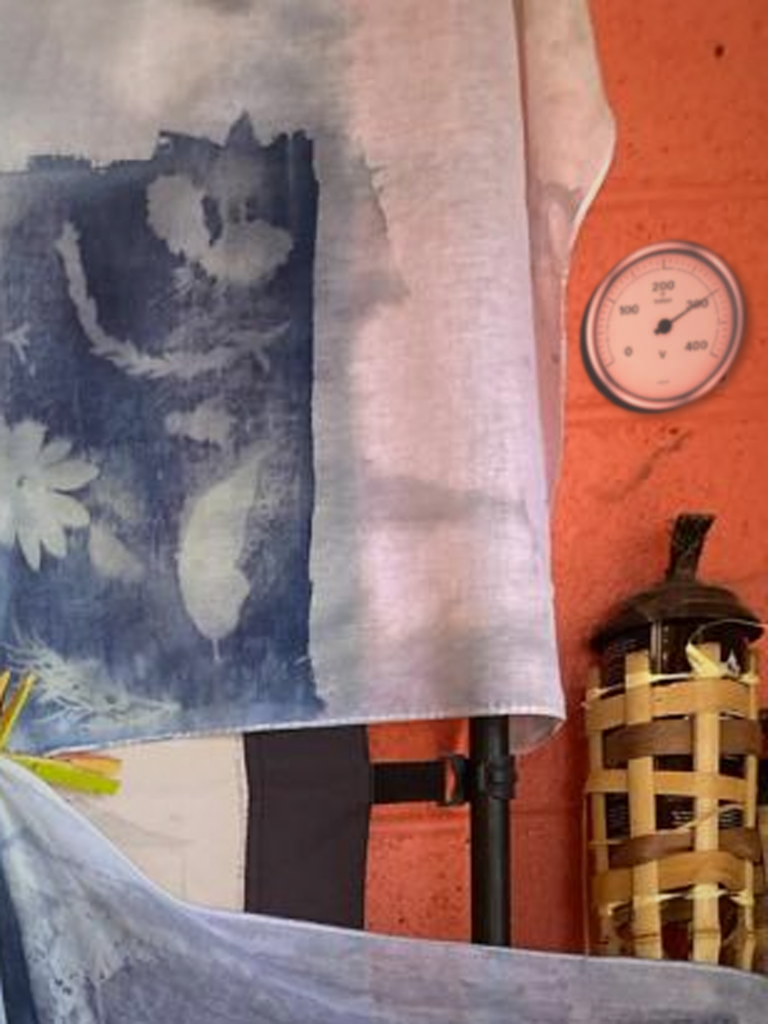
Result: 300
